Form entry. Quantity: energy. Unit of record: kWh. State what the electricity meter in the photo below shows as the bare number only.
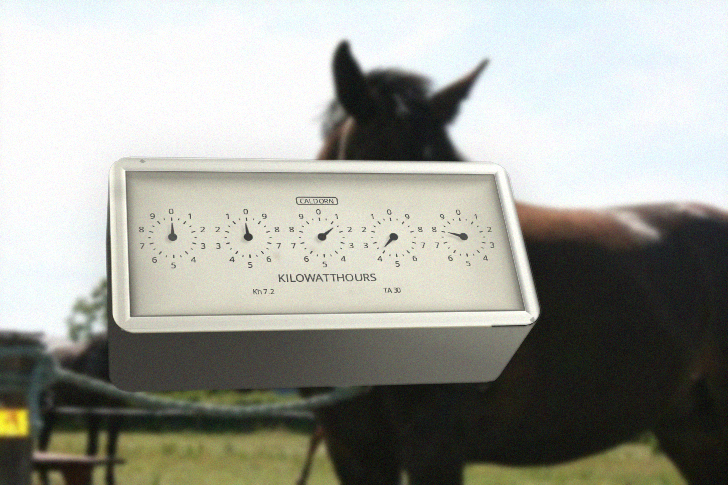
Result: 138
